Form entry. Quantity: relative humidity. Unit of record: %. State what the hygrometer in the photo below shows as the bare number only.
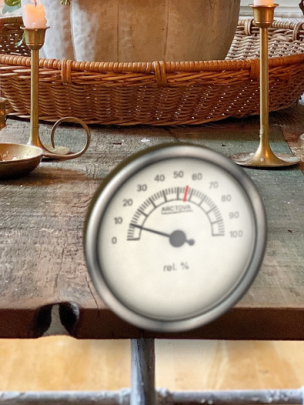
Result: 10
